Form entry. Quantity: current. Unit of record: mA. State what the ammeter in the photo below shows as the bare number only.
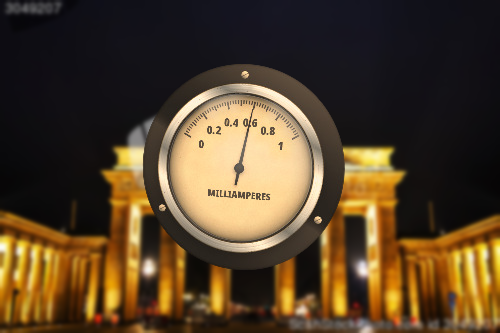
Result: 0.6
